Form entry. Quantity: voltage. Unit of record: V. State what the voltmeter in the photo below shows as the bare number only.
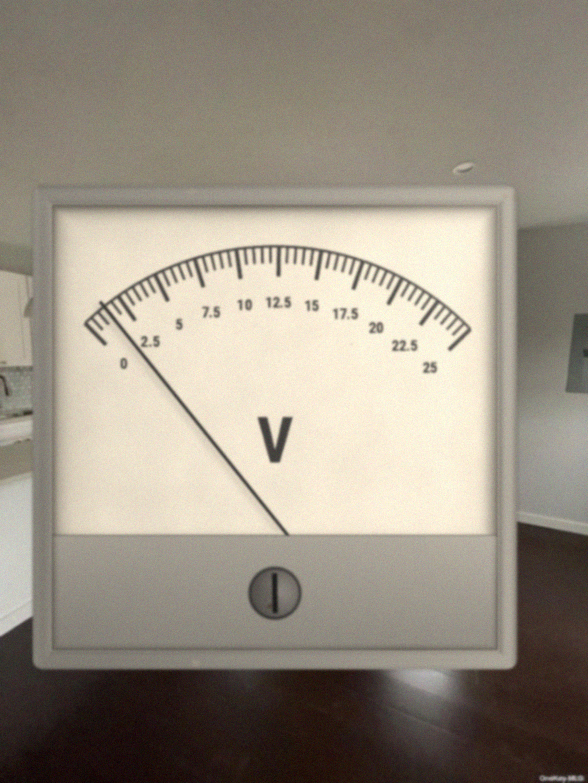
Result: 1.5
